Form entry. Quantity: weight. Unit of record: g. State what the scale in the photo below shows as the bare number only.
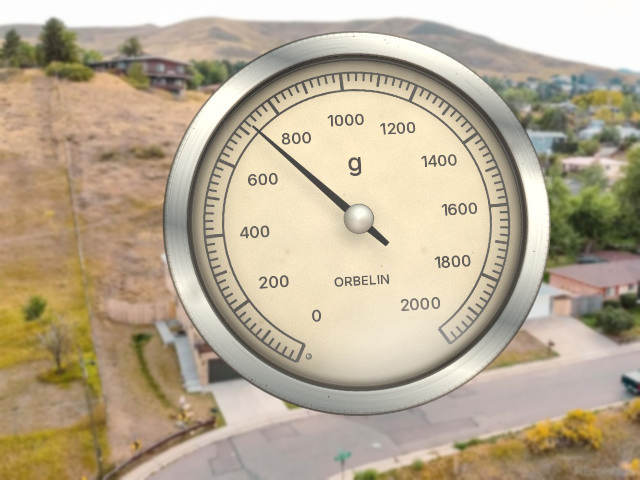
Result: 720
